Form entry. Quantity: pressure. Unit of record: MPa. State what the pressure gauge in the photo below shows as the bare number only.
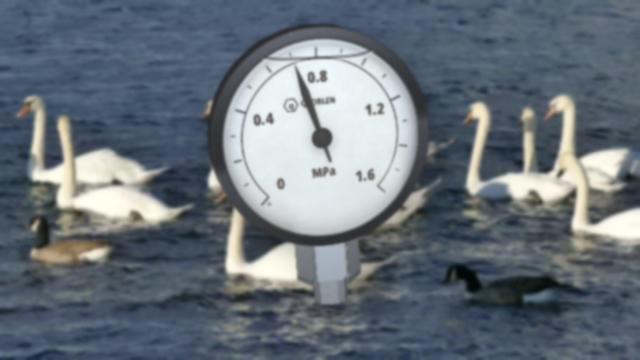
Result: 0.7
